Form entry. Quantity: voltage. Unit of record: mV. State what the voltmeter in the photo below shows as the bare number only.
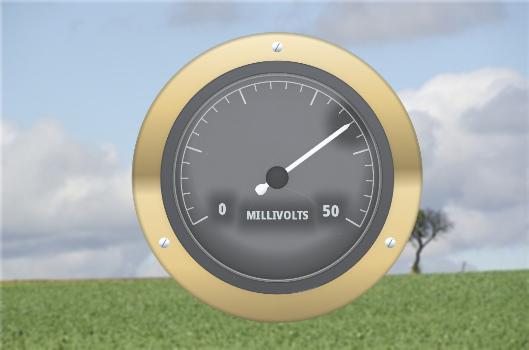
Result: 36
